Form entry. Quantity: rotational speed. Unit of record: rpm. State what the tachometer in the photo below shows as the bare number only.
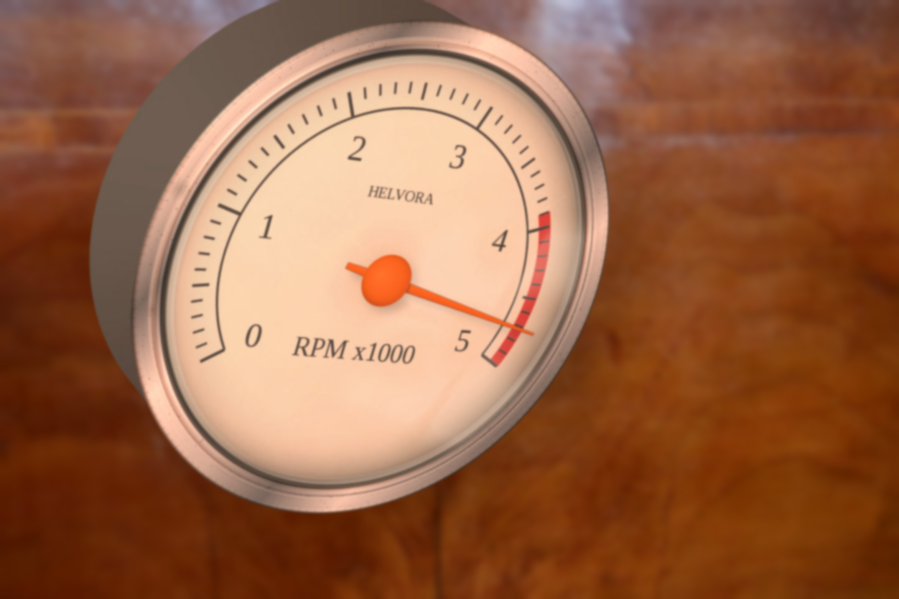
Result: 4700
